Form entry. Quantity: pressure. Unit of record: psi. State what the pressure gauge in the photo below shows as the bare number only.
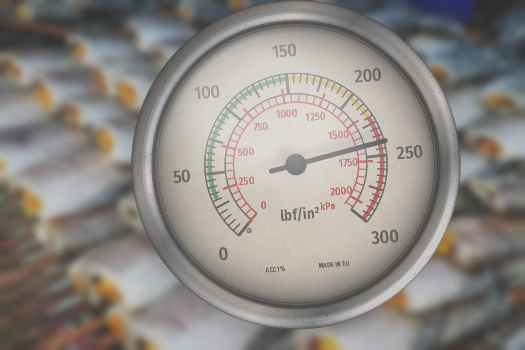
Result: 240
